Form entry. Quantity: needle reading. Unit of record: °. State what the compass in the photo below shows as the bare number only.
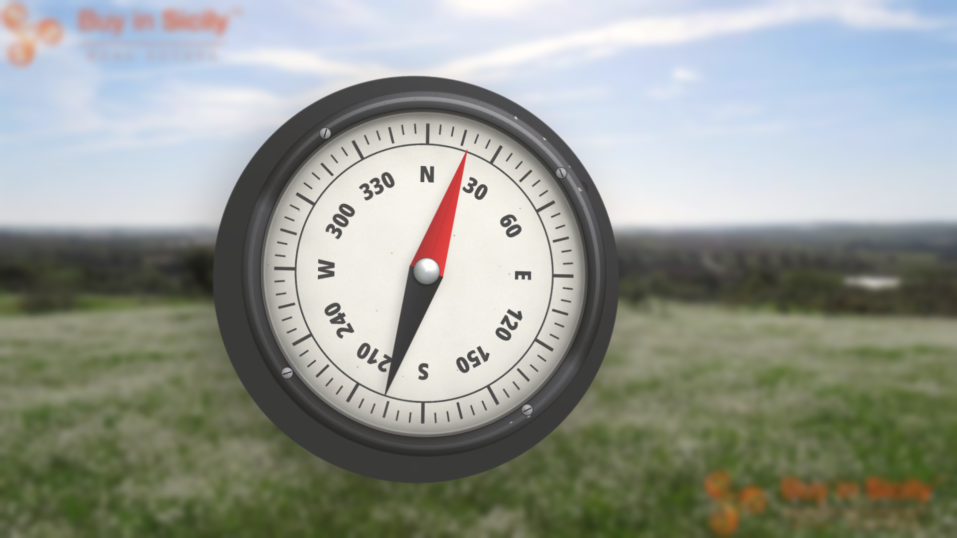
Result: 17.5
